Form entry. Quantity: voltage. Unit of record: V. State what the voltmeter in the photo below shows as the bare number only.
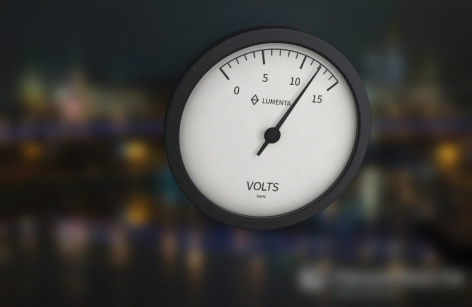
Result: 12
